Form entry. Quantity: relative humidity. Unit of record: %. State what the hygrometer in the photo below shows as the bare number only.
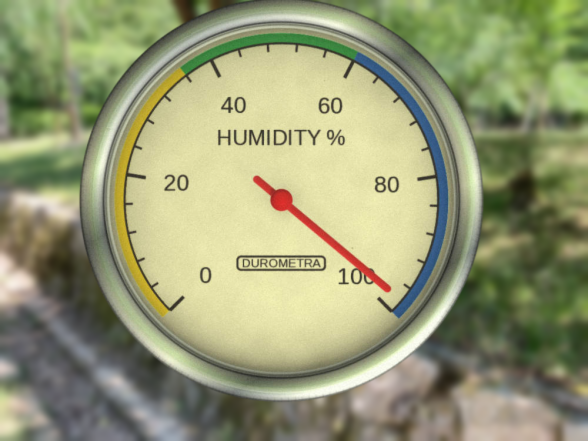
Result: 98
